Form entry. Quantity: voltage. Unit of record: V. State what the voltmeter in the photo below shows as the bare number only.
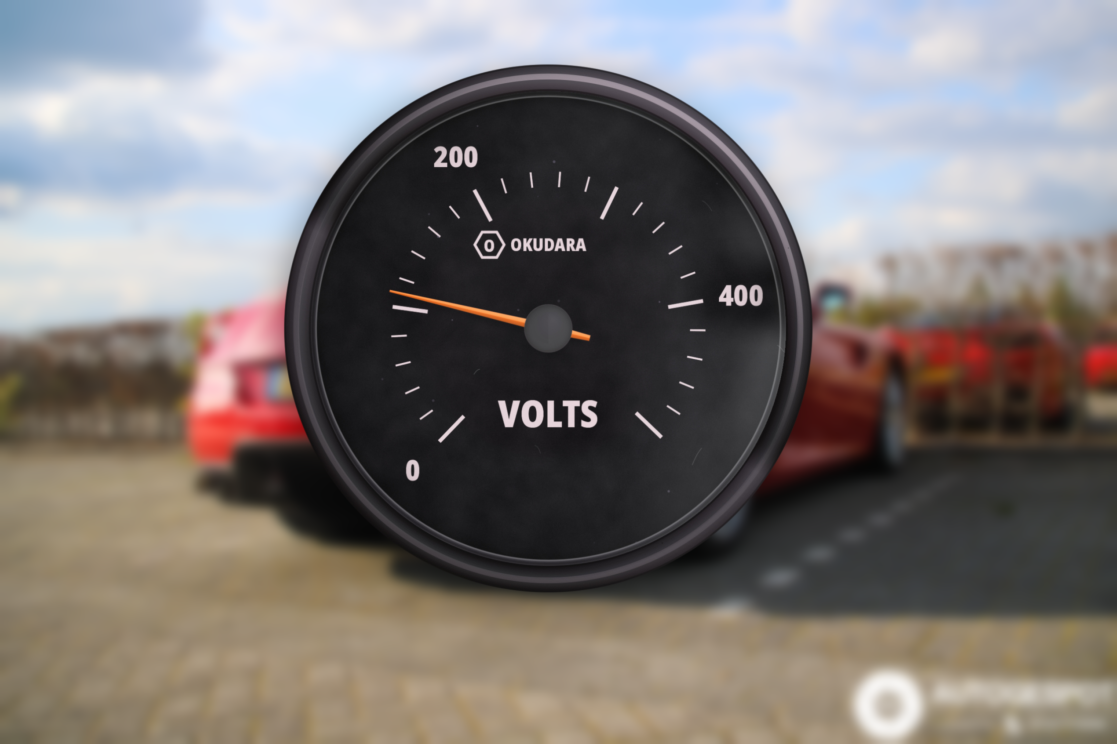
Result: 110
